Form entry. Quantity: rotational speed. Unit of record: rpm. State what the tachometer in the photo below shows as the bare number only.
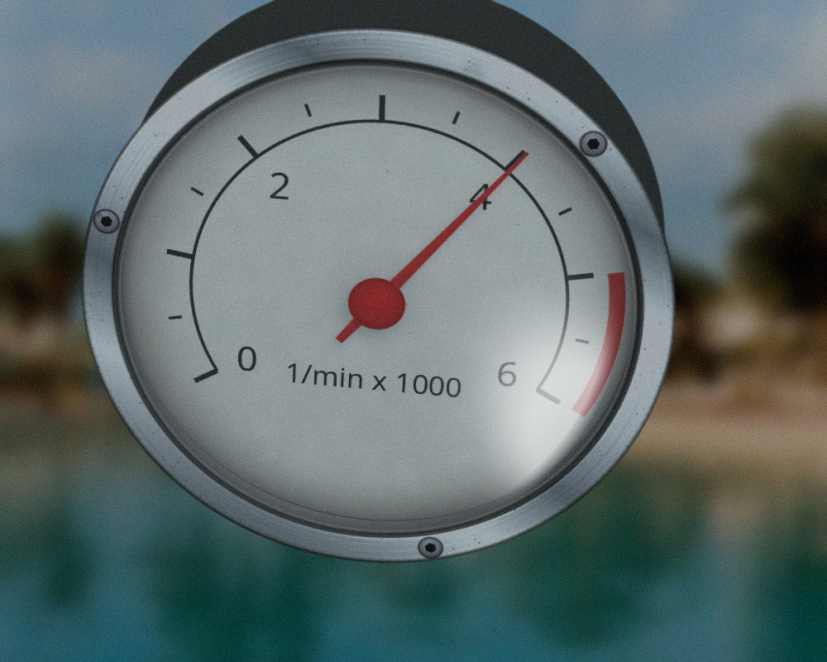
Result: 4000
